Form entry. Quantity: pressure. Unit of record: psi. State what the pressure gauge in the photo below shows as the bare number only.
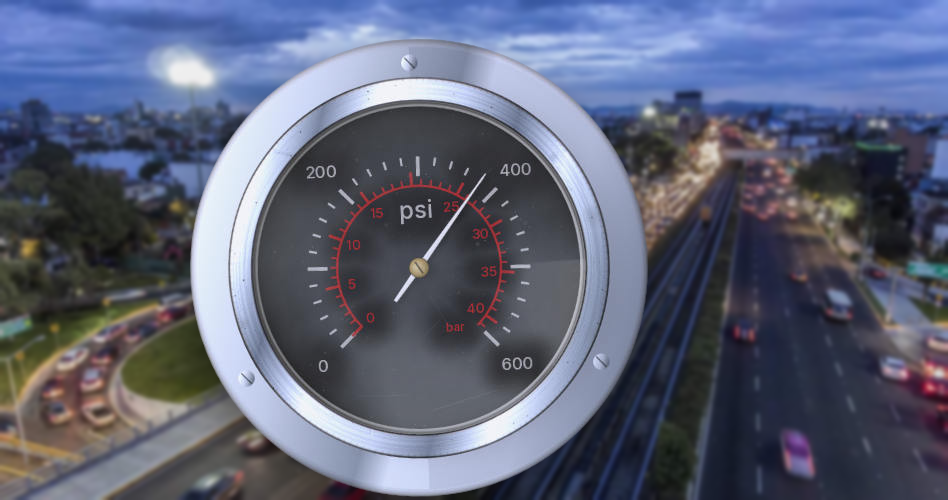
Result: 380
